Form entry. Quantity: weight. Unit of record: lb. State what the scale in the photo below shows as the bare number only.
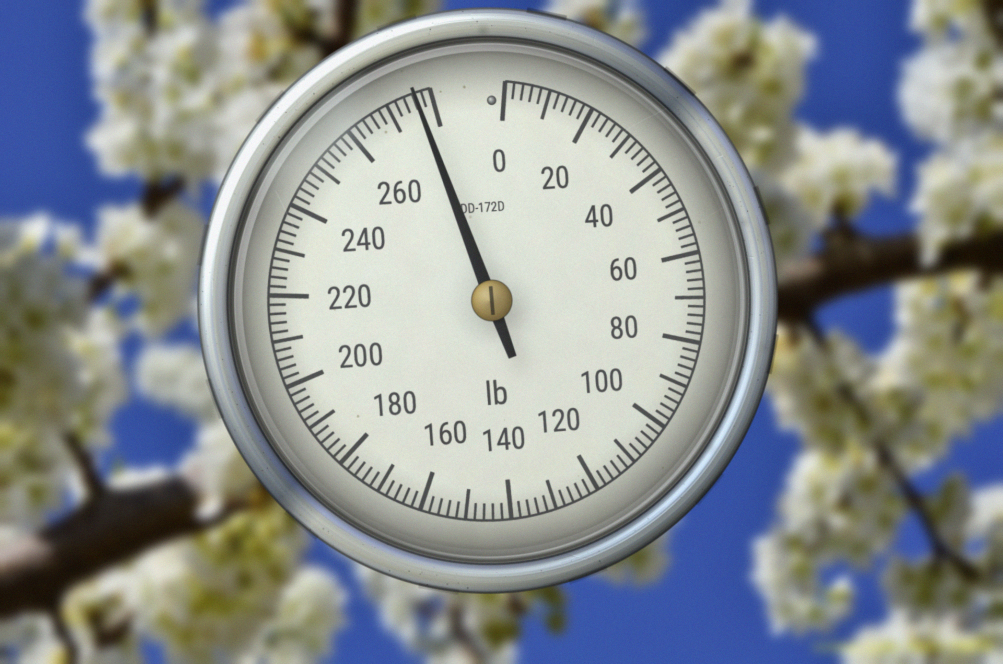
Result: 276
